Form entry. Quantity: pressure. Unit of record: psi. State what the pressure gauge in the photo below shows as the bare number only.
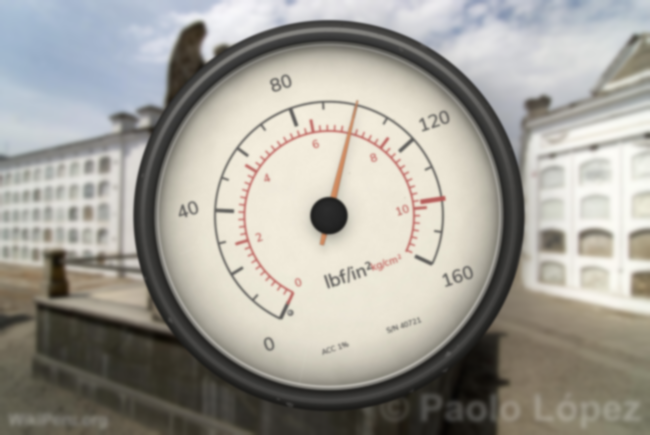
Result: 100
